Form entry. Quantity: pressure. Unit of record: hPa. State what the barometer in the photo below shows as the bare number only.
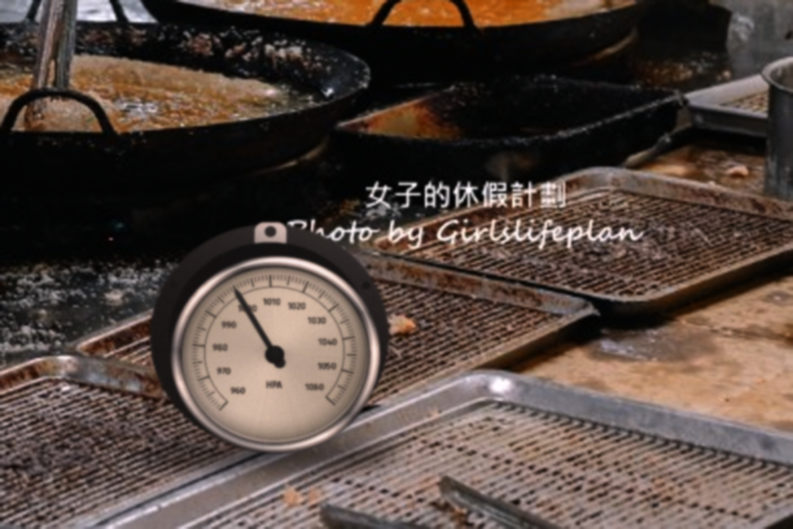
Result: 1000
